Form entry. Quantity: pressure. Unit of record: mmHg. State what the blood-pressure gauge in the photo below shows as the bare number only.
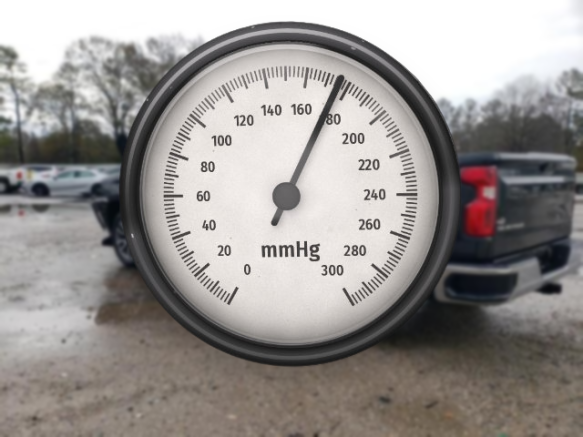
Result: 176
